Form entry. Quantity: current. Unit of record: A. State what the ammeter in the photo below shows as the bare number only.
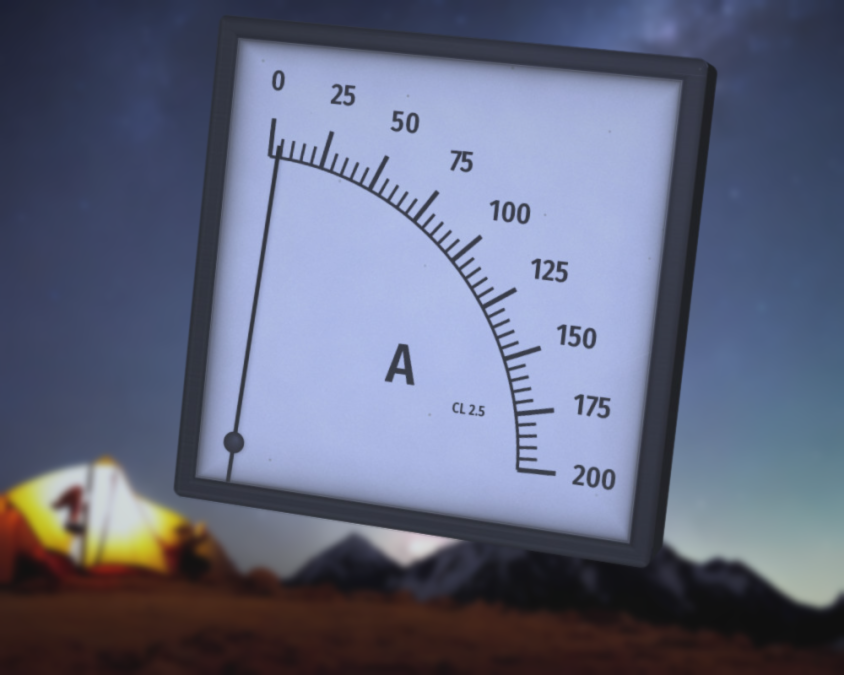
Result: 5
